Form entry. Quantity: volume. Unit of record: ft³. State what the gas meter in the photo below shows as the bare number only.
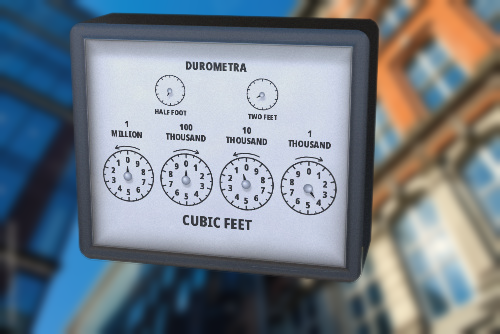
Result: 400
